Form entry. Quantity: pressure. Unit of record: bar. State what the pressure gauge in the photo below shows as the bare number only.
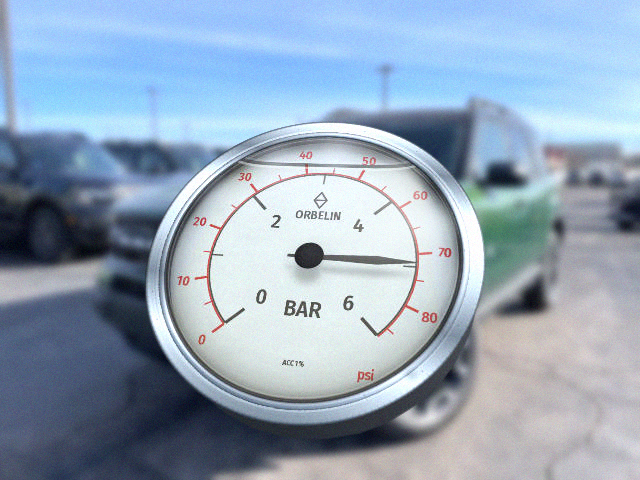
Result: 5
